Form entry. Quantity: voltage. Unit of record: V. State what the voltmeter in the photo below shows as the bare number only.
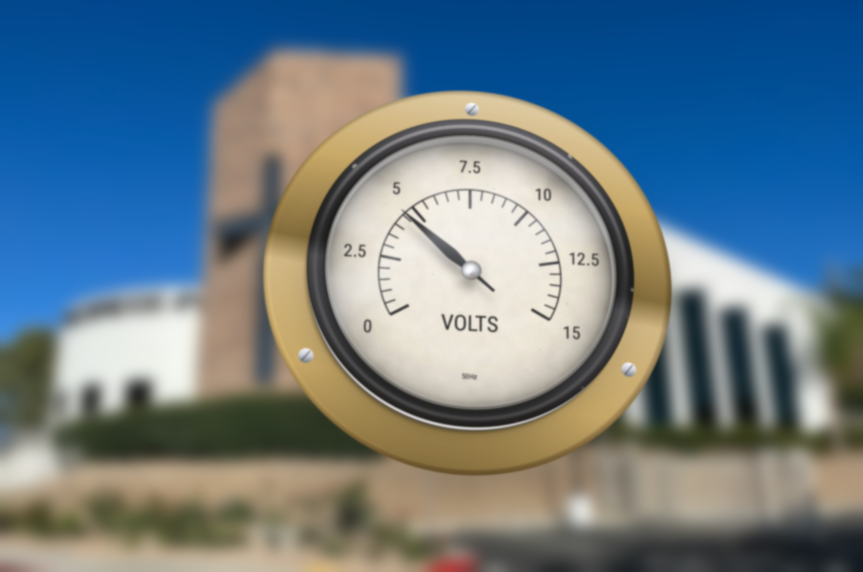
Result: 4.5
